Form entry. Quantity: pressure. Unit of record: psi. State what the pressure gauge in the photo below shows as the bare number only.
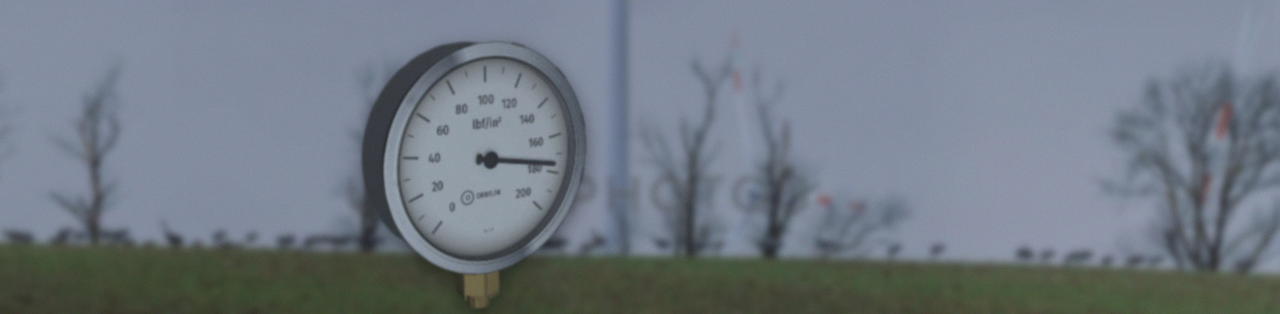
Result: 175
